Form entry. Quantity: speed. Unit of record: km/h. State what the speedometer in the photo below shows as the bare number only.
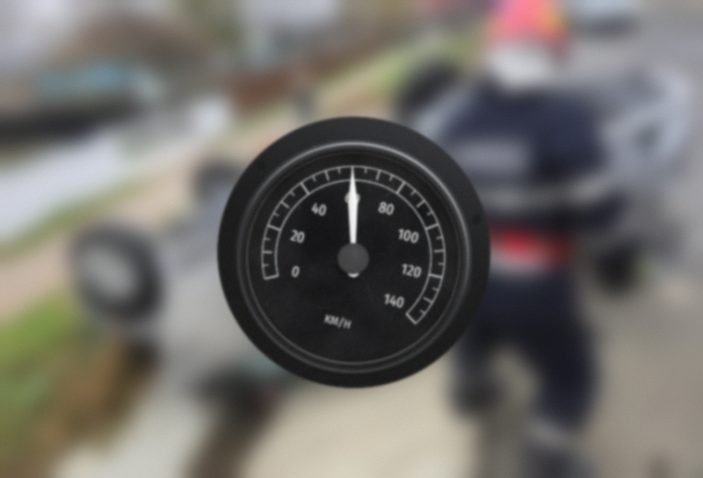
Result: 60
